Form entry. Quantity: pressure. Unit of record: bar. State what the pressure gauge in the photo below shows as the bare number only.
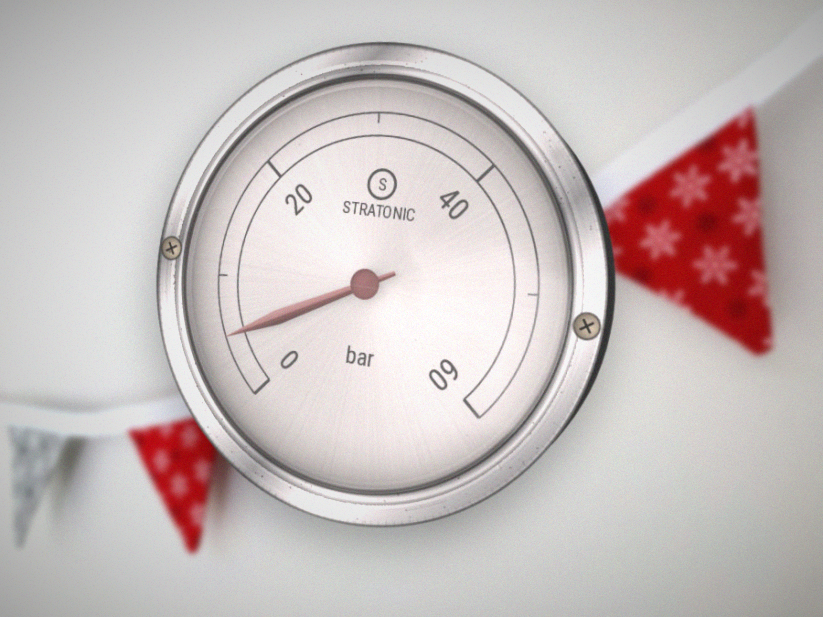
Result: 5
